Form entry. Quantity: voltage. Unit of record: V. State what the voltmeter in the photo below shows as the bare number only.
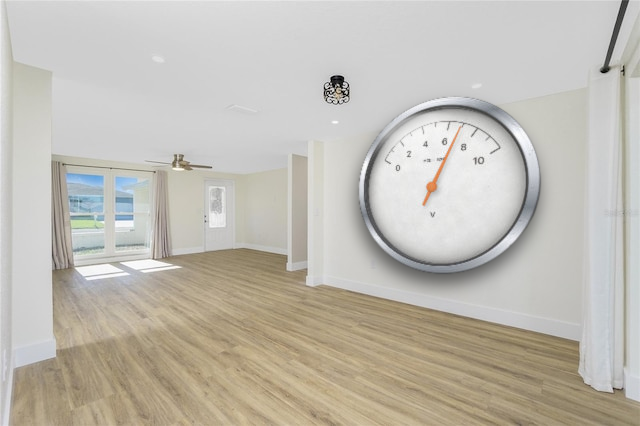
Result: 7
